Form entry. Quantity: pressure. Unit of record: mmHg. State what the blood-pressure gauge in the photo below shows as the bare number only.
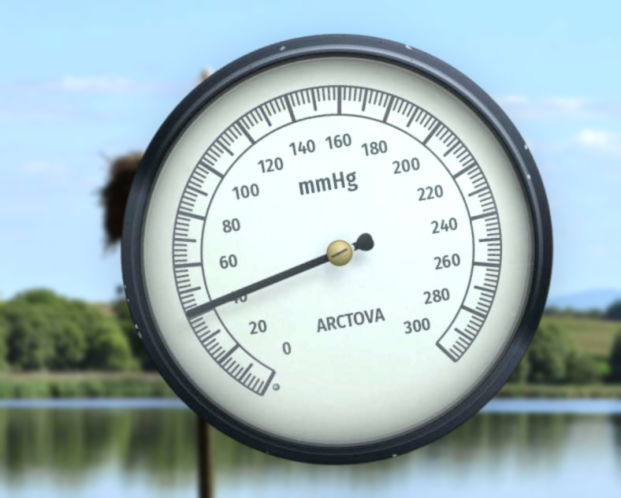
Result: 42
